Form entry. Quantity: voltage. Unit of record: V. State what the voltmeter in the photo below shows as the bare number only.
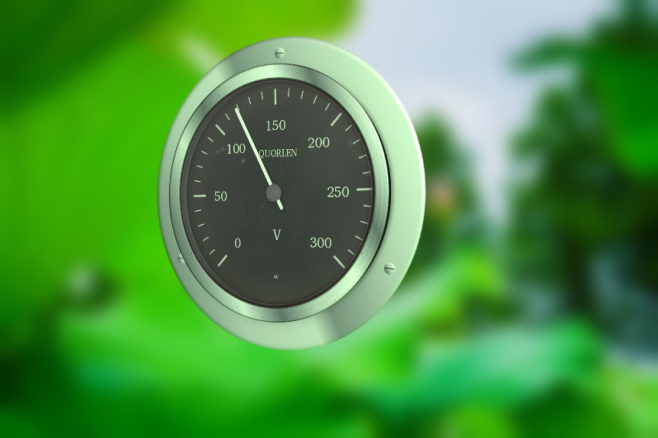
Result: 120
